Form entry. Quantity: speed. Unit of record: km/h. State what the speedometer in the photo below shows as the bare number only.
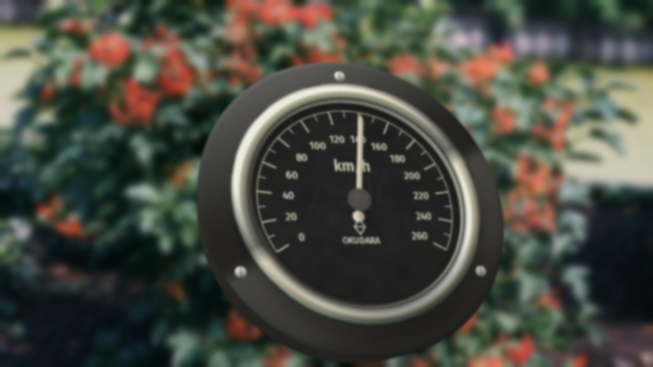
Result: 140
